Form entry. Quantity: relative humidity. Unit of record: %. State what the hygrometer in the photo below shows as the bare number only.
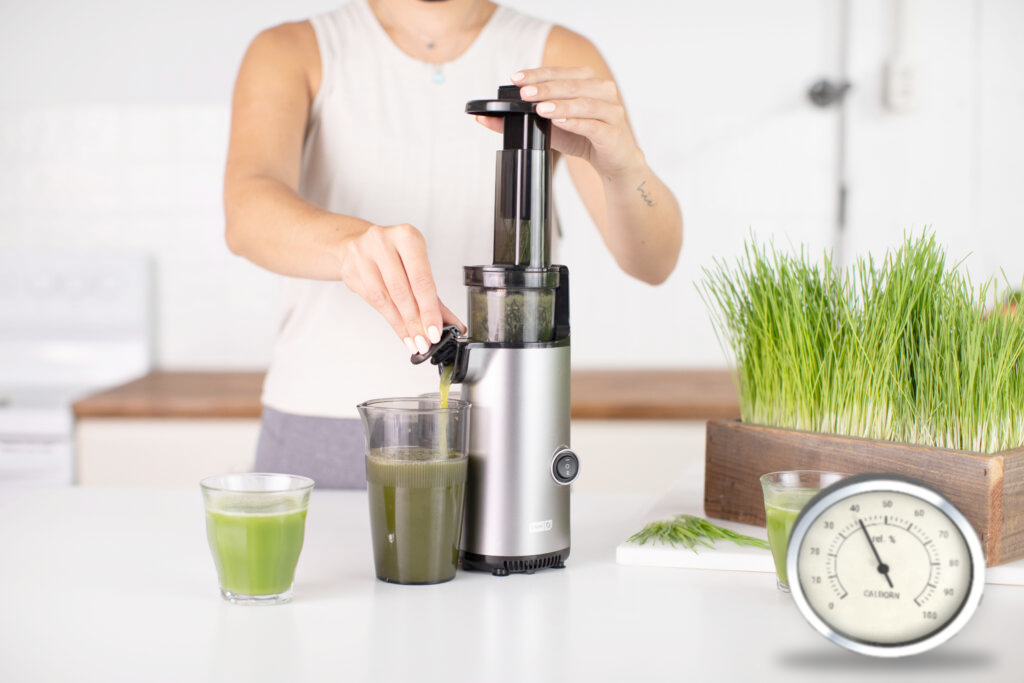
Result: 40
